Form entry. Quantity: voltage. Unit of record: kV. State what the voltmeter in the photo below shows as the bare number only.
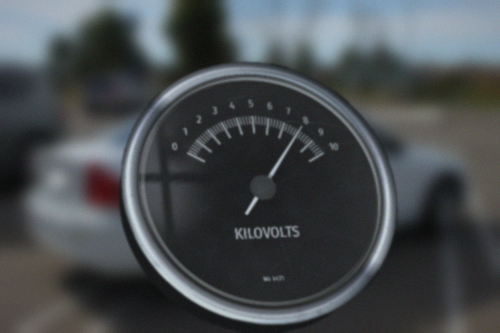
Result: 8
